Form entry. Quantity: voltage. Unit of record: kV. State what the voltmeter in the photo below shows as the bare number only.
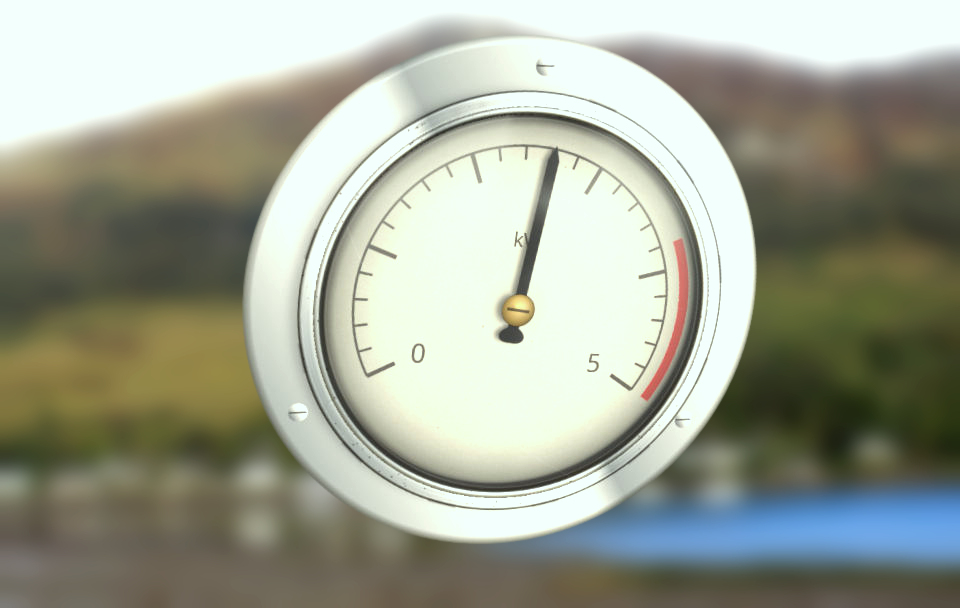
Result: 2.6
